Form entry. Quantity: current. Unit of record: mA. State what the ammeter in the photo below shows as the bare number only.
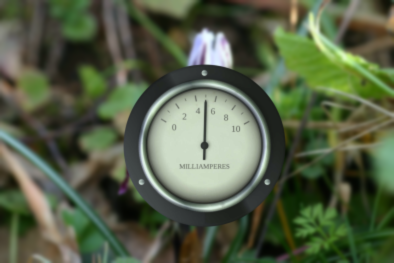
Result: 5
